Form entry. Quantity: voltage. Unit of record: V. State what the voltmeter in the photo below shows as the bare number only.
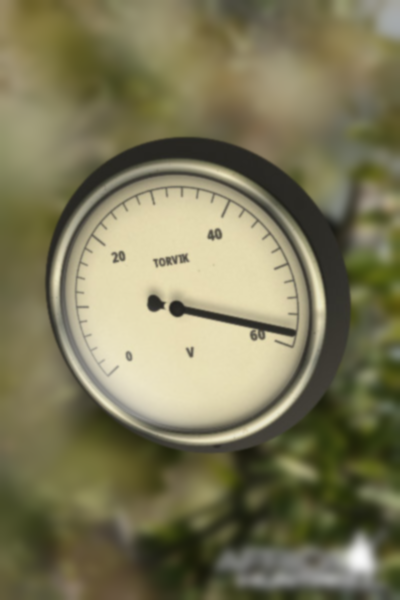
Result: 58
